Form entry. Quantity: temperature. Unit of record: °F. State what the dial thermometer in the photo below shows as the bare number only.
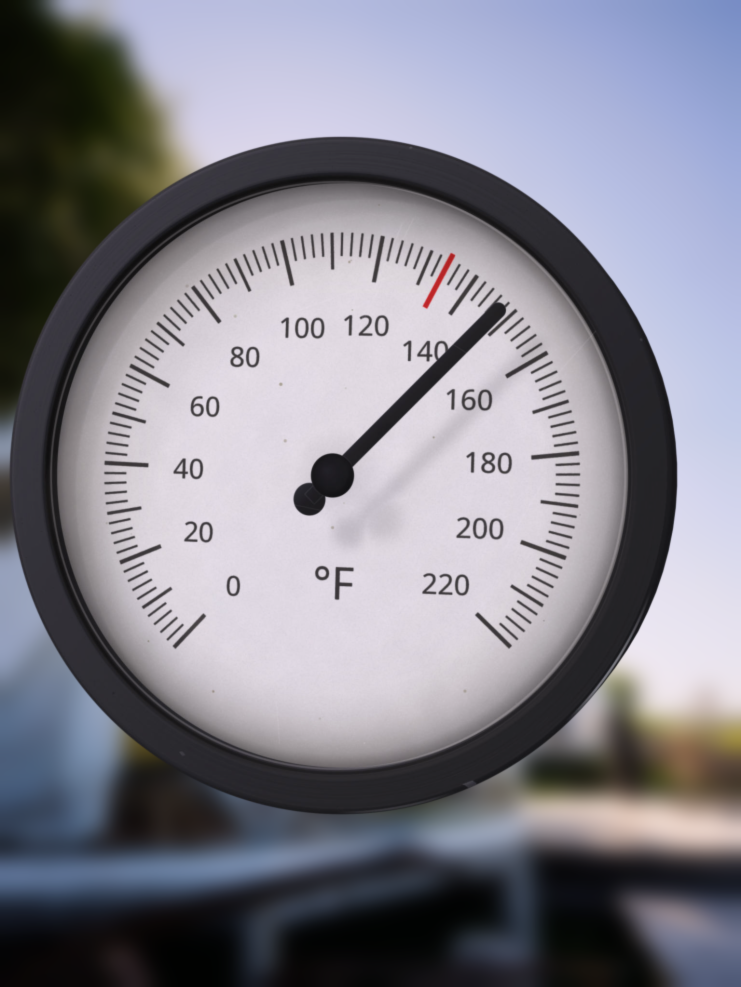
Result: 148
